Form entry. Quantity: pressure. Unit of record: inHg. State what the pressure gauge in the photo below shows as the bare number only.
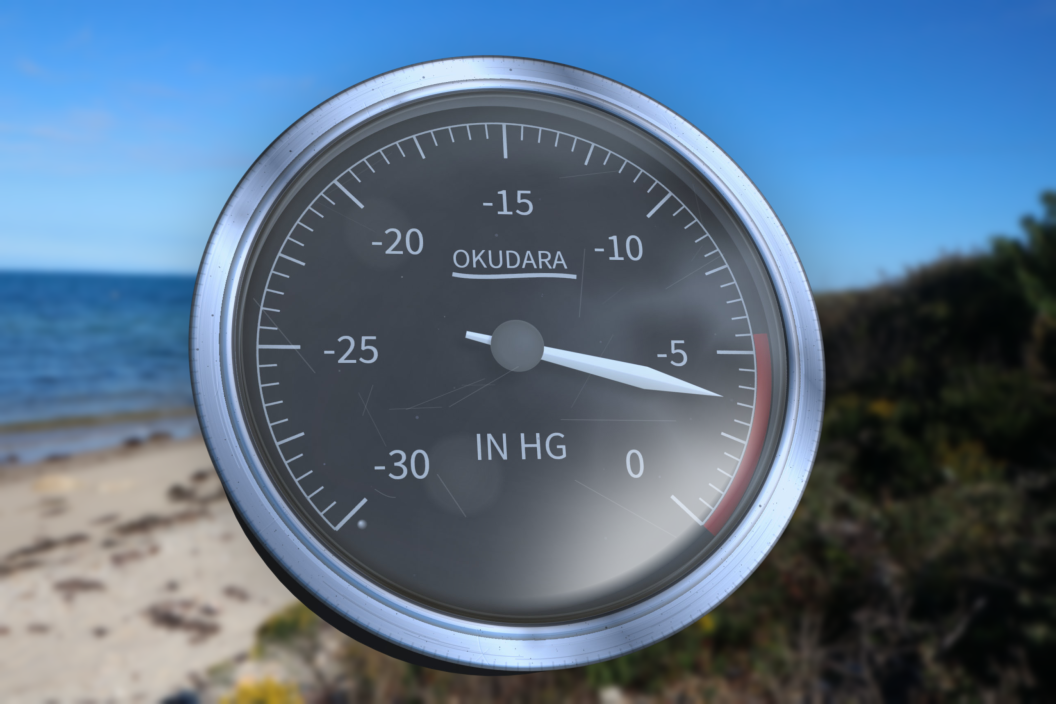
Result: -3.5
